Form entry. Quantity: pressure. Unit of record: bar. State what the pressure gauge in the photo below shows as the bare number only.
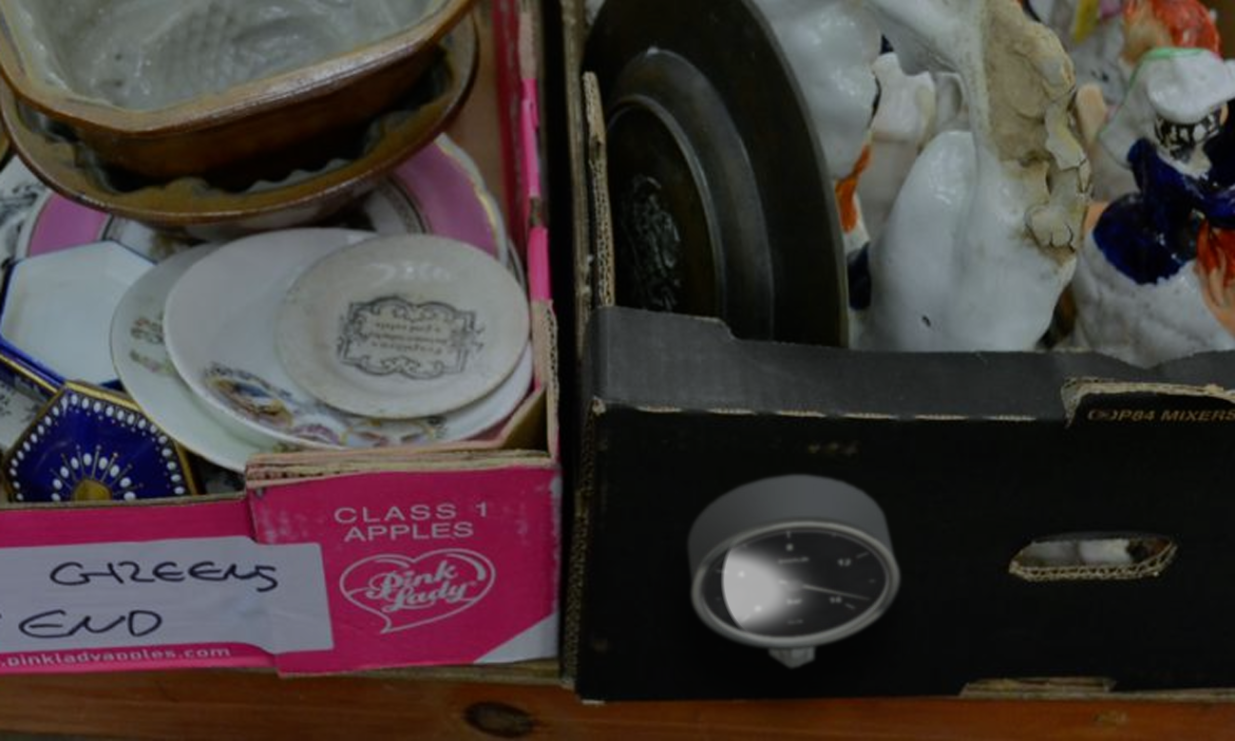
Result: 15
